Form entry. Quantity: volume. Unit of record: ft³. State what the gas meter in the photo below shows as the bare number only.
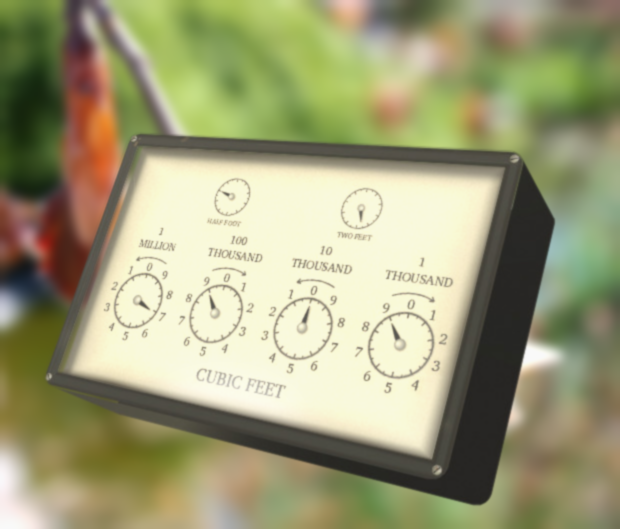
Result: 689900
